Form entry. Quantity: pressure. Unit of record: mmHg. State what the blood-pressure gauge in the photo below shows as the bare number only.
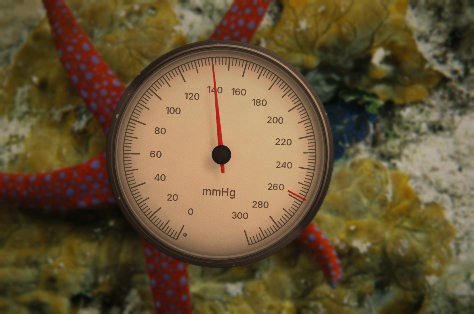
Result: 140
